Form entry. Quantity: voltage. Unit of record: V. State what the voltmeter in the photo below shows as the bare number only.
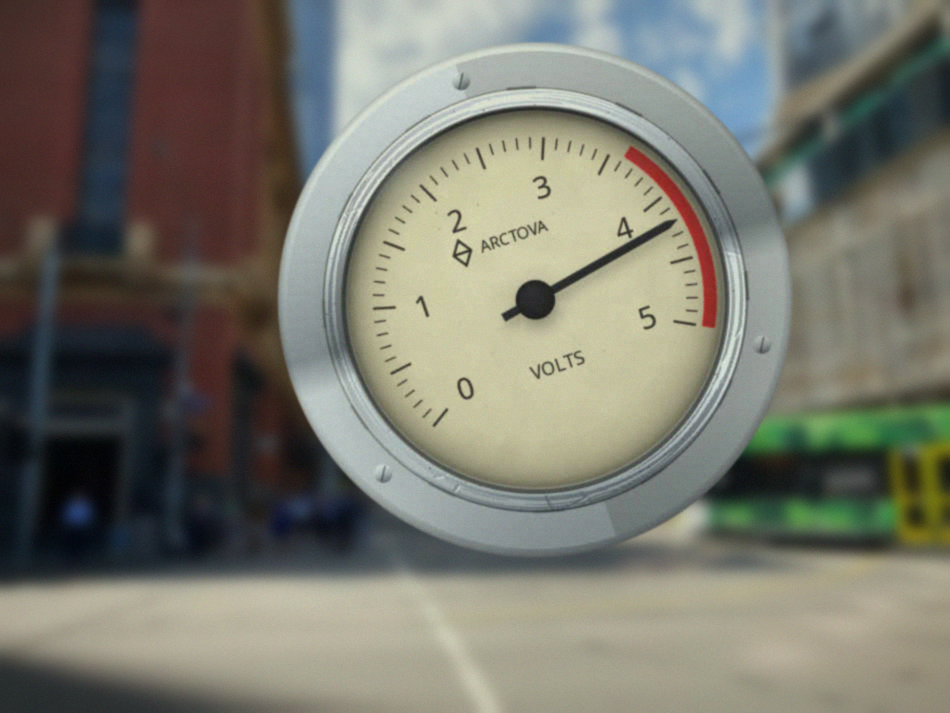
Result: 4.2
